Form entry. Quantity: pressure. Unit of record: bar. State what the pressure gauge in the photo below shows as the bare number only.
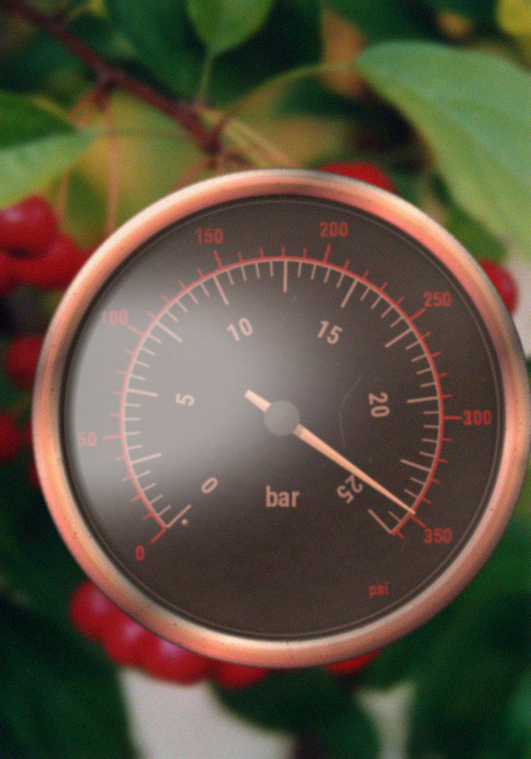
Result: 24
